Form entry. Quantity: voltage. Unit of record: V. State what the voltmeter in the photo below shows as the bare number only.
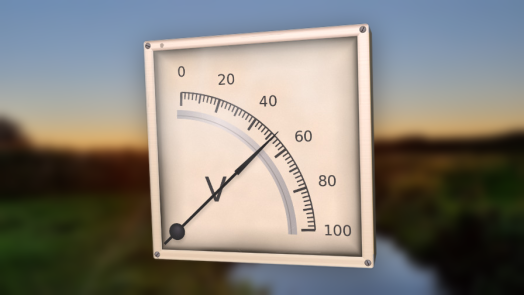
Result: 52
